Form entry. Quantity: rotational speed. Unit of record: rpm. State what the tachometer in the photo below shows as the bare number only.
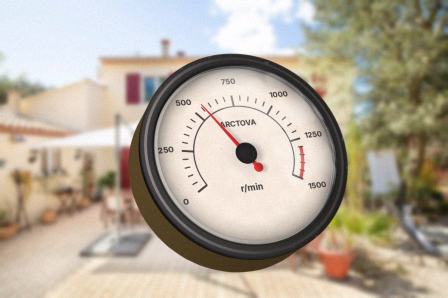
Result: 550
